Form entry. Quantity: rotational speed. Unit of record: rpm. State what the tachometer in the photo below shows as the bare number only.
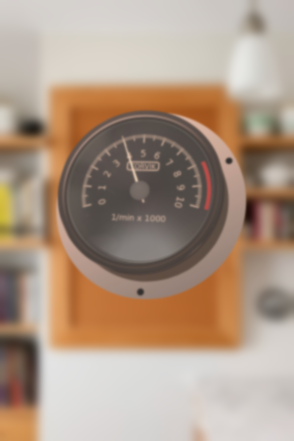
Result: 4000
